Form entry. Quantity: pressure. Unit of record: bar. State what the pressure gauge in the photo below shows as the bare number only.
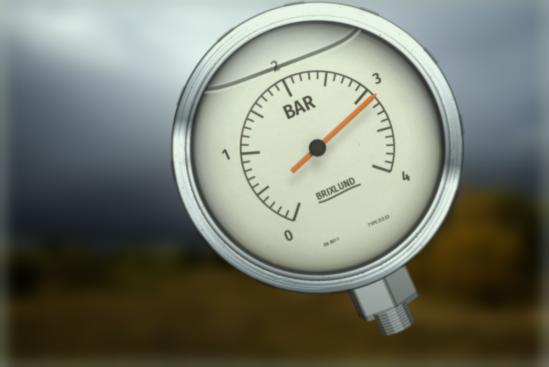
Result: 3.1
